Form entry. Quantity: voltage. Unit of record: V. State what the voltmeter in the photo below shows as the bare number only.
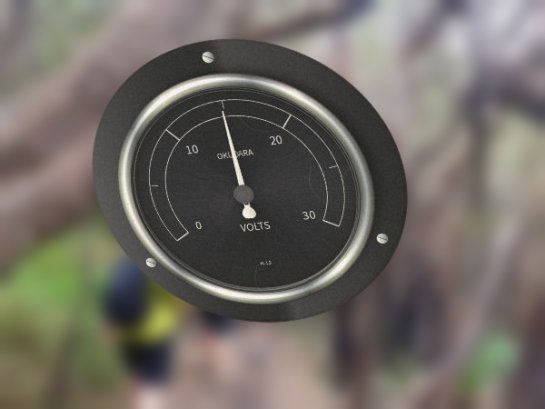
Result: 15
